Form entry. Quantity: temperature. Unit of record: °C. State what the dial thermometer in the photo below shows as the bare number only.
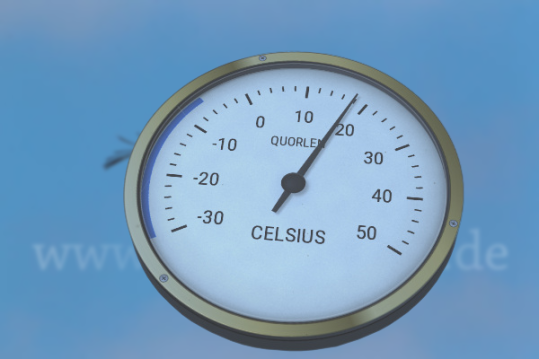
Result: 18
